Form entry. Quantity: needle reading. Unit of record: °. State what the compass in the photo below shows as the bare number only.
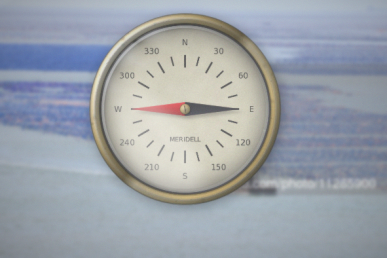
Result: 270
